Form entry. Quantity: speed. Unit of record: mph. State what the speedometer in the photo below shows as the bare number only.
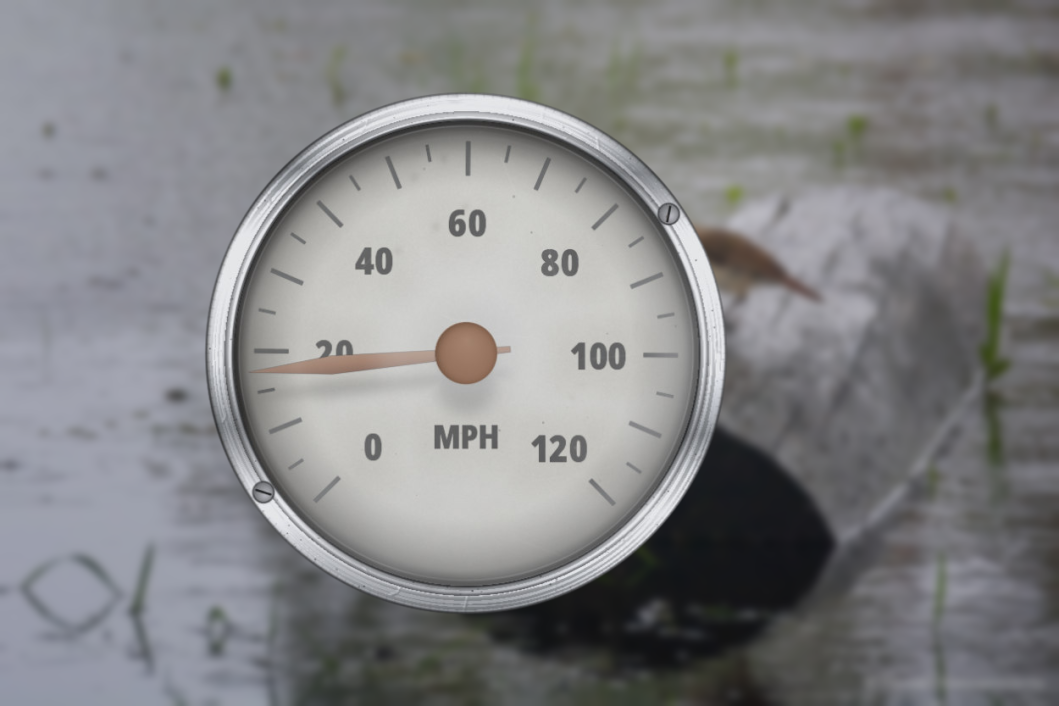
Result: 17.5
